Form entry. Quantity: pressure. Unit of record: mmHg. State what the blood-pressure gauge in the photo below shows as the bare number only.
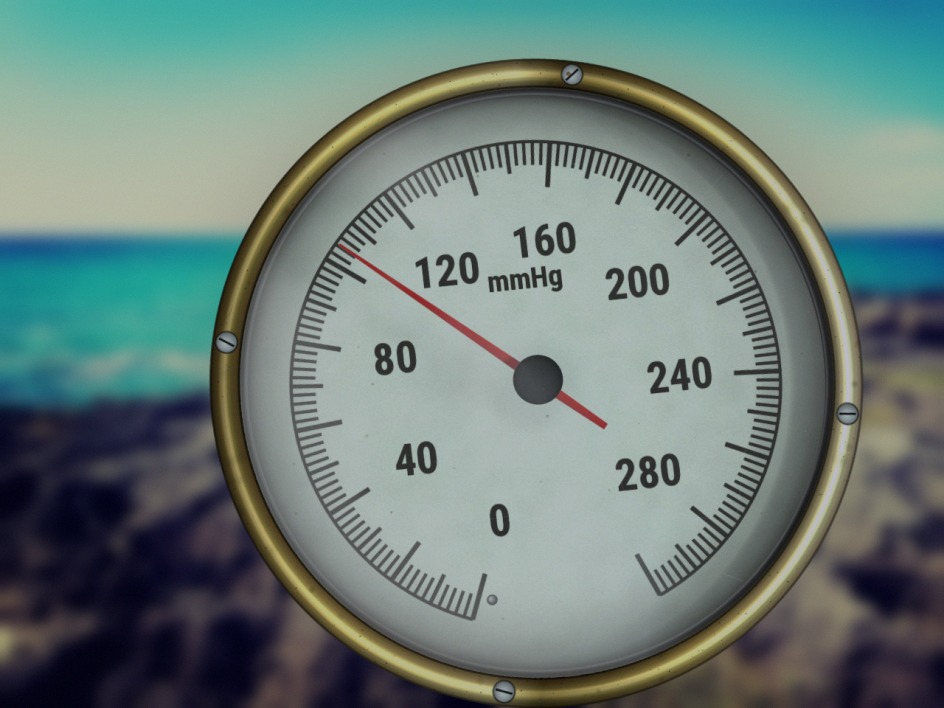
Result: 104
